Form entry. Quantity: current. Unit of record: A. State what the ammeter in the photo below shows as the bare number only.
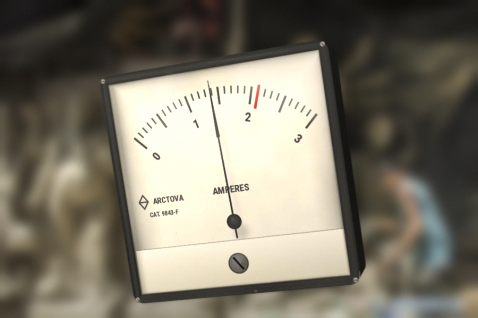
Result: 1.4
